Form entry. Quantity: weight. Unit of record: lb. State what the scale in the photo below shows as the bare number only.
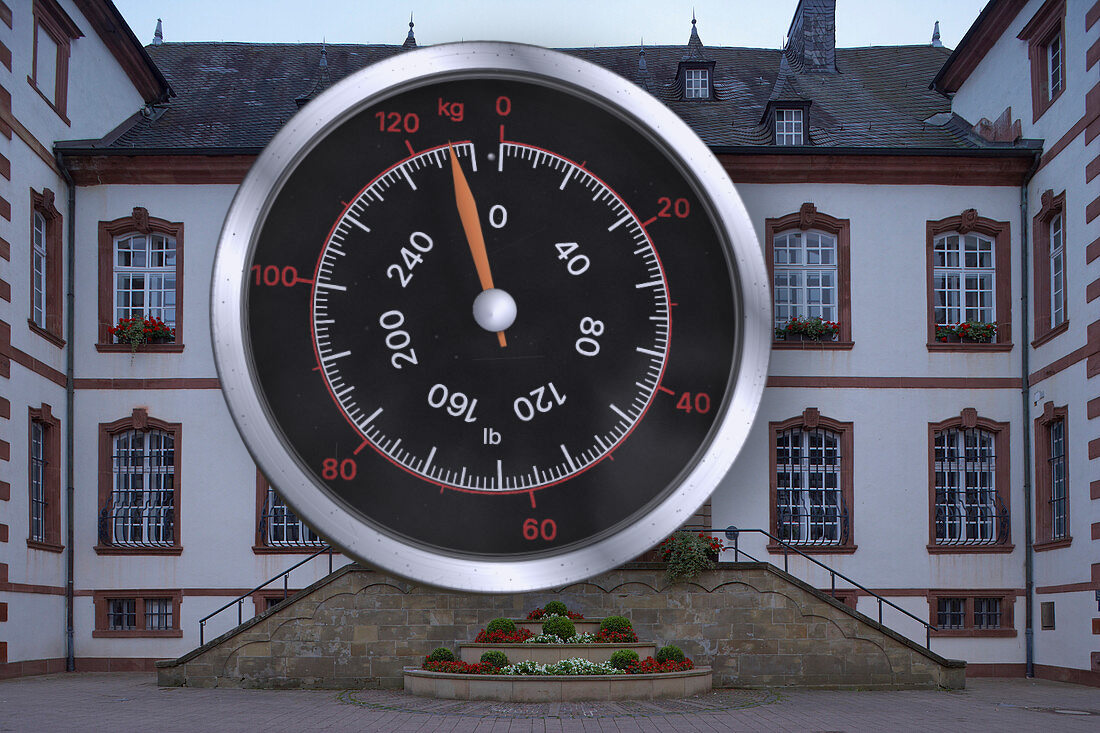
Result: 274
